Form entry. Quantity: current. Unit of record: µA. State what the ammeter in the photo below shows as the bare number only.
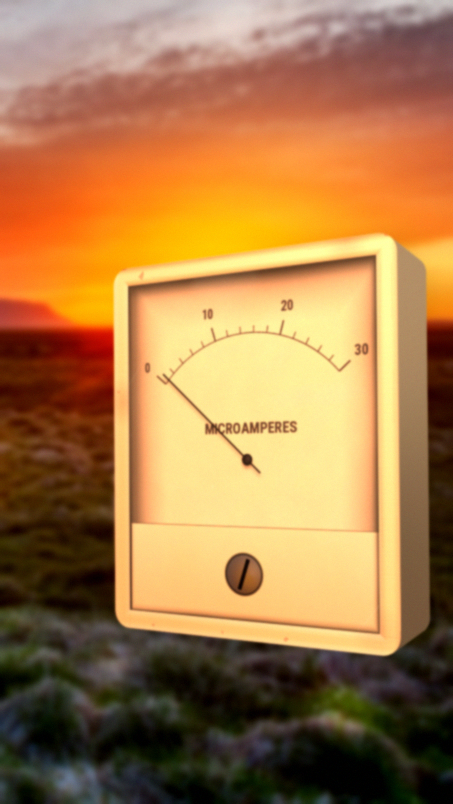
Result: 1
